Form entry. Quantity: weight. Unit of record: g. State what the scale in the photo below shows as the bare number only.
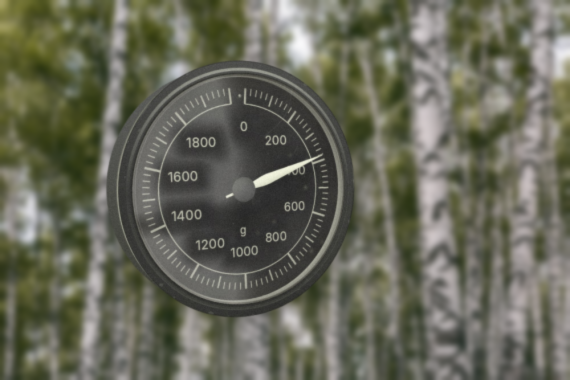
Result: 380
